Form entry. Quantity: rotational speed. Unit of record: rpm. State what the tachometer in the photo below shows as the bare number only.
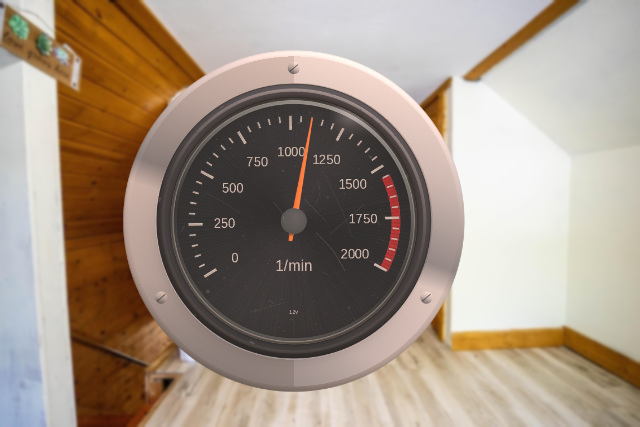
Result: 1100
